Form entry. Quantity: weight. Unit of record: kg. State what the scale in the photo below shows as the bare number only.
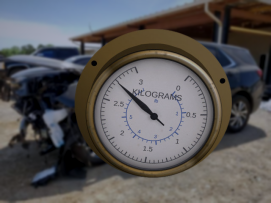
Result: 2.75
